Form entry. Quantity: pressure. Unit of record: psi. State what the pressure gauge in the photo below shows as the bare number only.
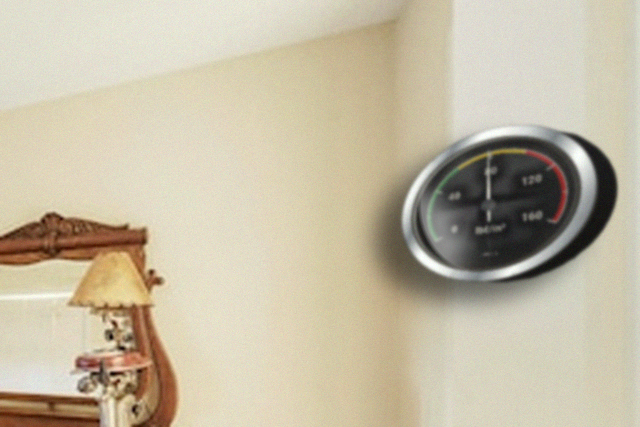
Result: 80
